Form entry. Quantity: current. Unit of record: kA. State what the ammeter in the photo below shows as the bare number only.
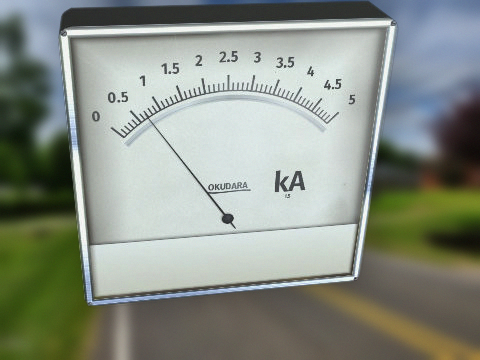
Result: 0.7
